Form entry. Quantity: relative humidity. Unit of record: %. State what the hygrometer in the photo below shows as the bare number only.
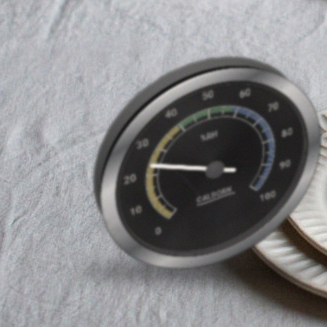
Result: 25
